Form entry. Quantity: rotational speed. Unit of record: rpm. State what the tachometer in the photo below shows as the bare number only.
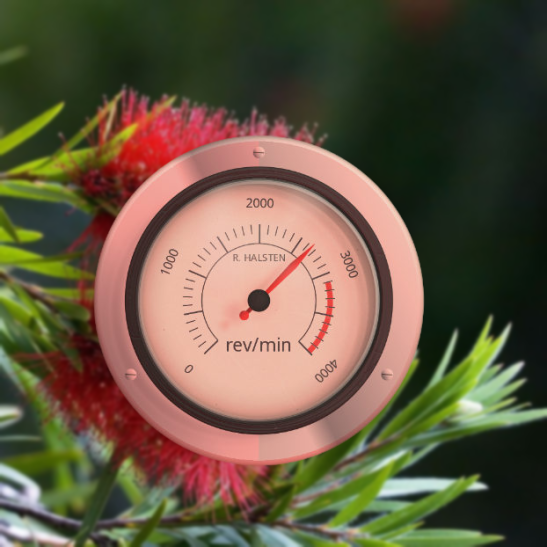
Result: 2650
